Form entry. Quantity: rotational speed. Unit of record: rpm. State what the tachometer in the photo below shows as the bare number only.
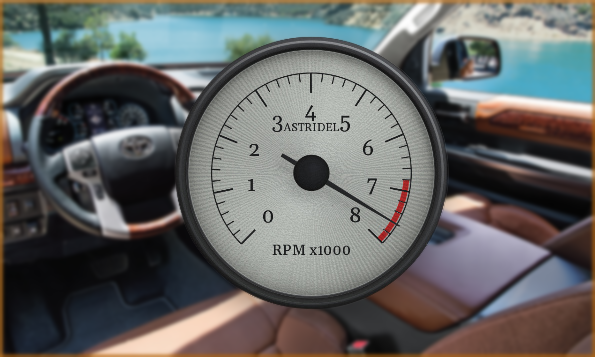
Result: 7600
